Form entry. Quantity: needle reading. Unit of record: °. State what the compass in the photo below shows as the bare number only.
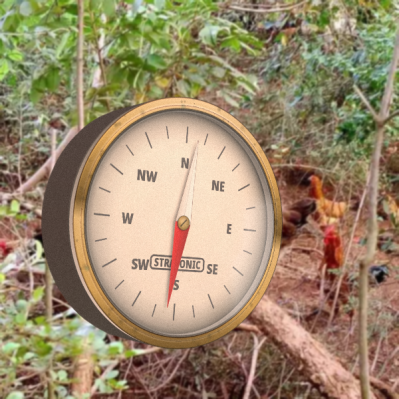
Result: 187.5
